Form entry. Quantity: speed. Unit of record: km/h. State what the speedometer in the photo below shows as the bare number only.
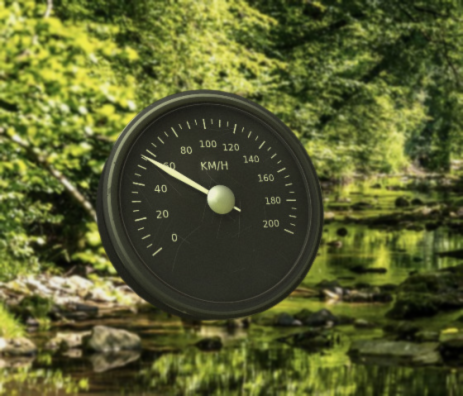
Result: 55
